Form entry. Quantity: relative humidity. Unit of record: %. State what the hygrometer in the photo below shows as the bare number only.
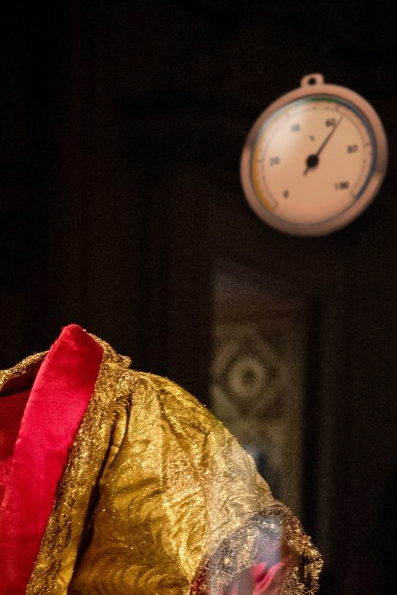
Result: 64
